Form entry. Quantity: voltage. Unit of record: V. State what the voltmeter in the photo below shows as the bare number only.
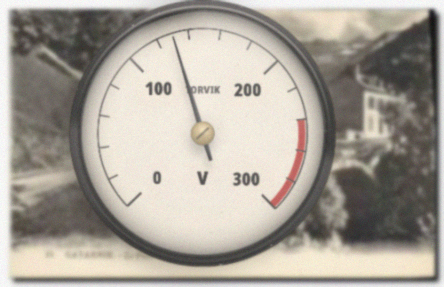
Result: 130
